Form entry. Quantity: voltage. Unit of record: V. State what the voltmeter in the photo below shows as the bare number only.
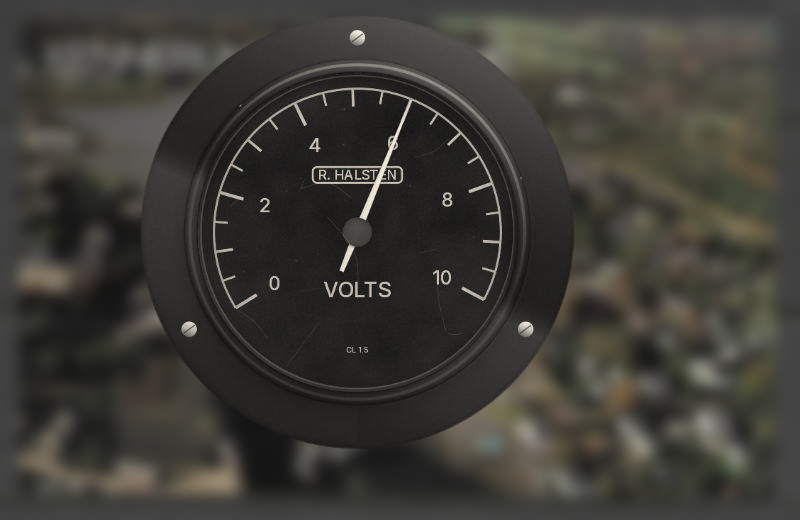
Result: 6
